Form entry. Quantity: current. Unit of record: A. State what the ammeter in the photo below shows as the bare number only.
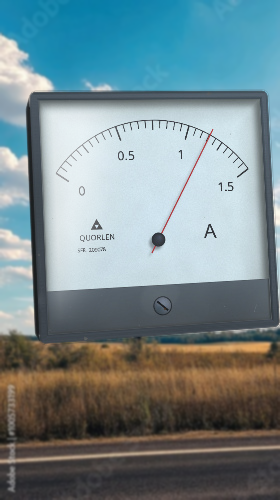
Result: 1.15
